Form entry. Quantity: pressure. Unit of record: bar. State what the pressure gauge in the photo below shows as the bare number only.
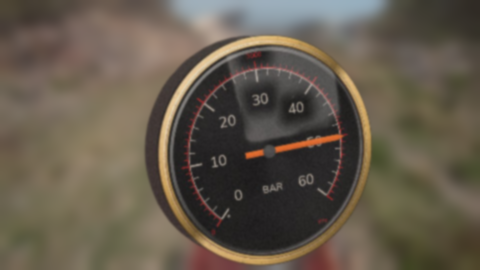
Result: 50
